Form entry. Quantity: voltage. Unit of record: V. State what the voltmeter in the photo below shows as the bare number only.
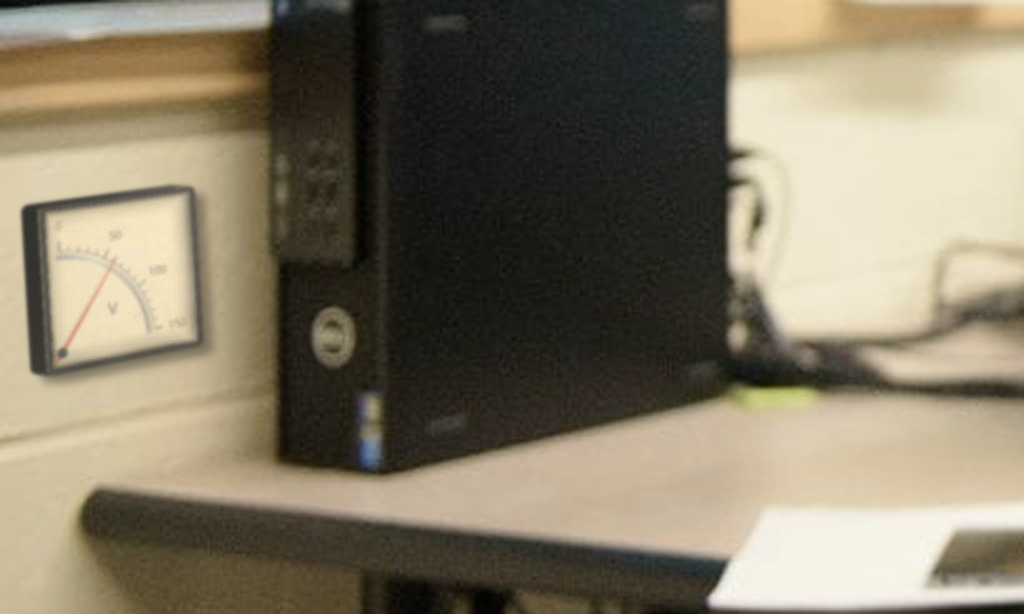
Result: 60
